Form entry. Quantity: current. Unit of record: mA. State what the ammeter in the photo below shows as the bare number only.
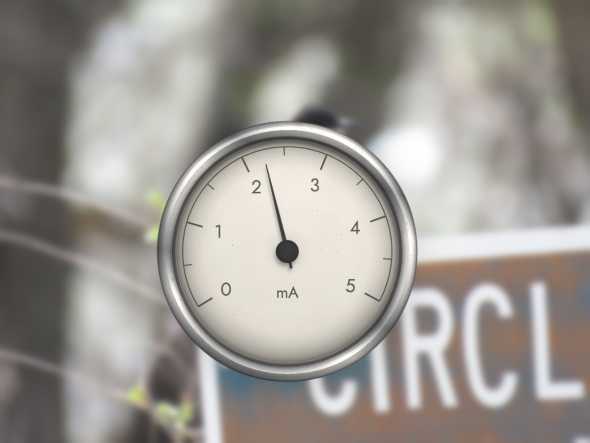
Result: 2.25
